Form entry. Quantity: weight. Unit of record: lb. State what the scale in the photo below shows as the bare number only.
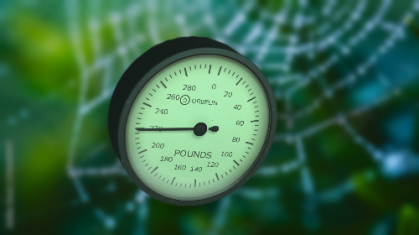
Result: 220
